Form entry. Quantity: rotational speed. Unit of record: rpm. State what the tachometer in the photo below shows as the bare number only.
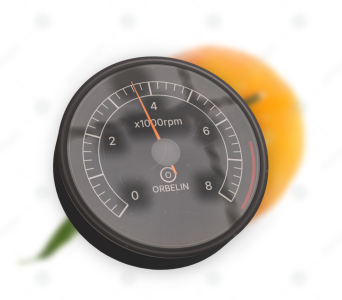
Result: 3600
